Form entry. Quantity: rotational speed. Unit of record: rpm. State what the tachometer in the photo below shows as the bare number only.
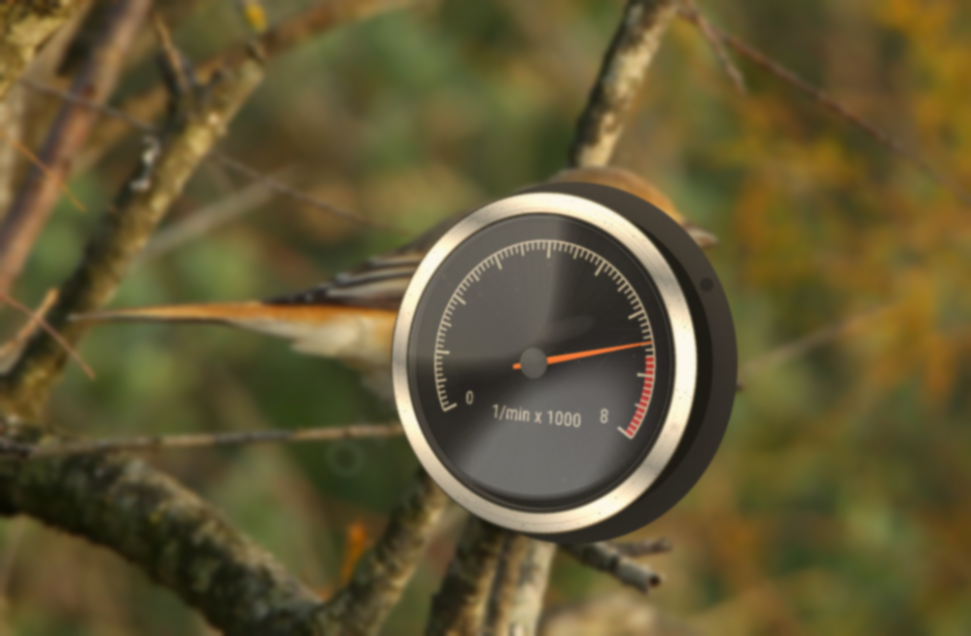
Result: 6500
